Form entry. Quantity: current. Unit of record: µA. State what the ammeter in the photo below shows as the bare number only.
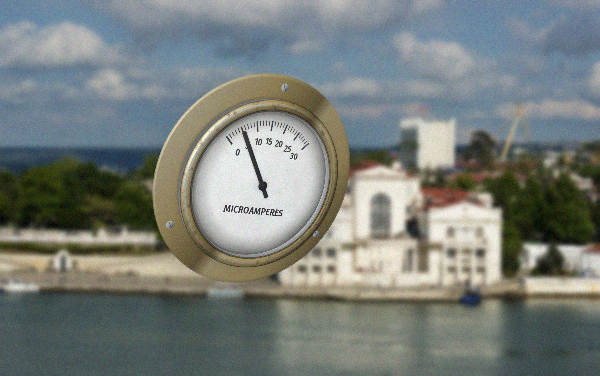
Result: 5
